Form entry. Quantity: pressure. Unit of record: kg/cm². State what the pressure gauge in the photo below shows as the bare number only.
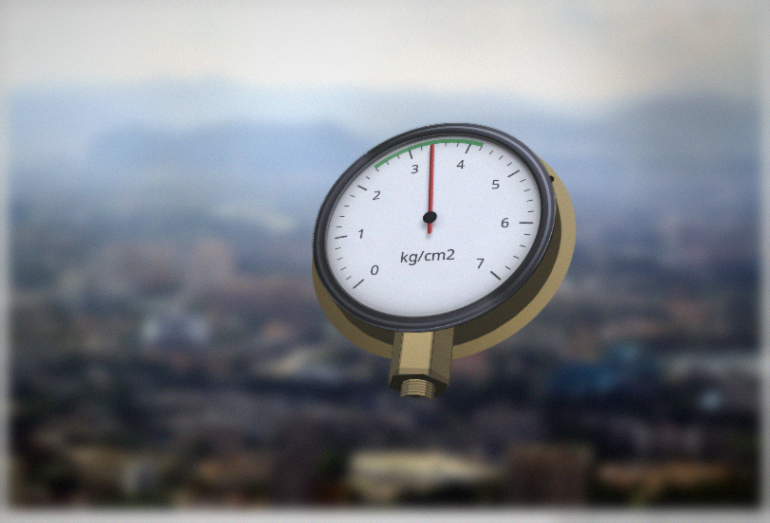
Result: 3.4
